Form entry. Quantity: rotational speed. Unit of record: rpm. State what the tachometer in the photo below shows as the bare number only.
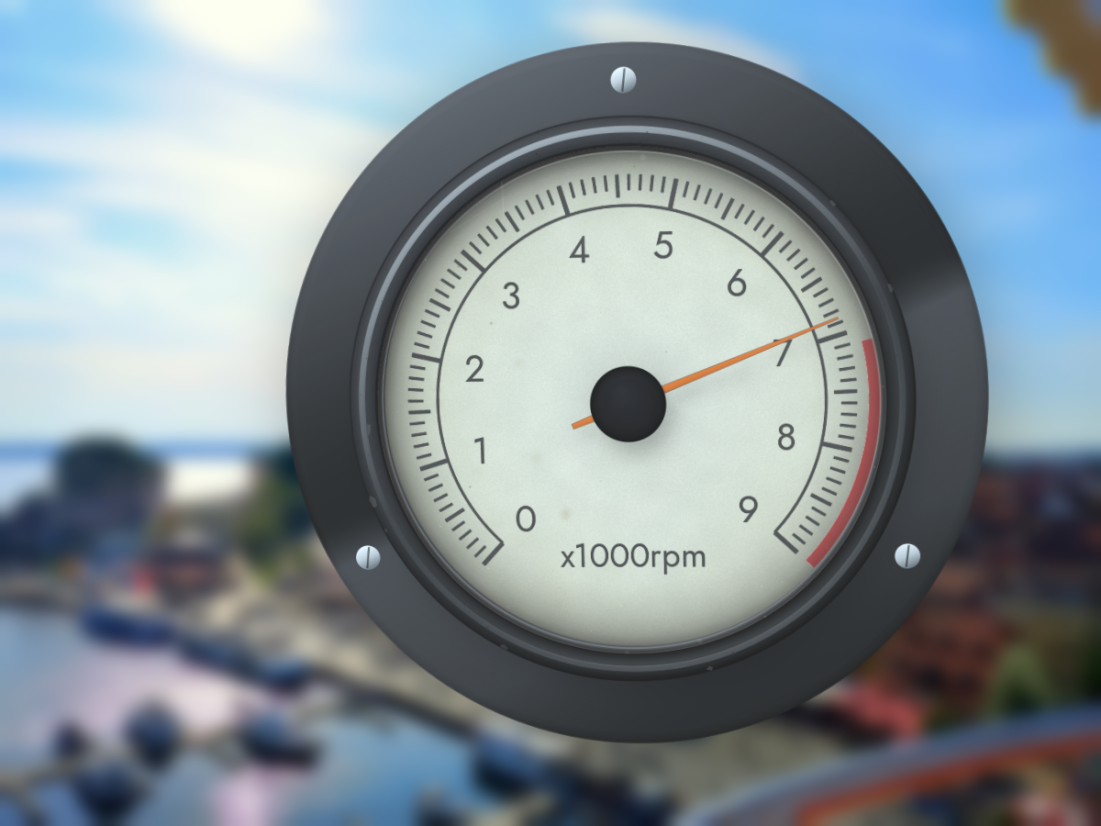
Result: 6850
